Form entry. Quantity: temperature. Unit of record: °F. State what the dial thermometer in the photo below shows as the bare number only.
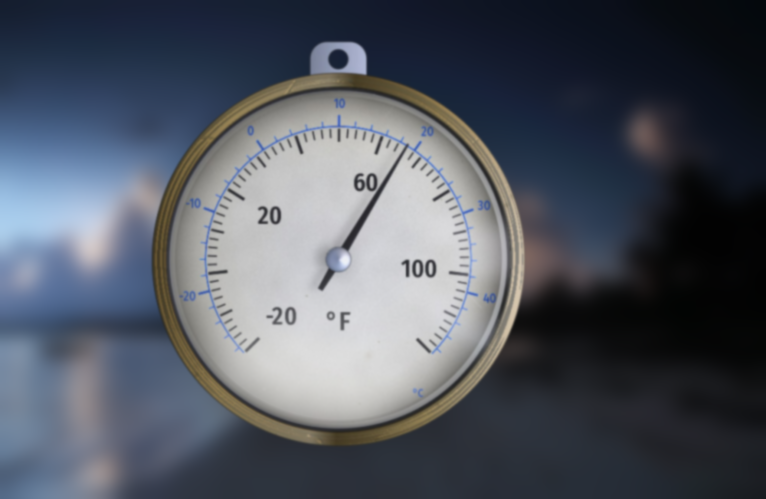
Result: 66
